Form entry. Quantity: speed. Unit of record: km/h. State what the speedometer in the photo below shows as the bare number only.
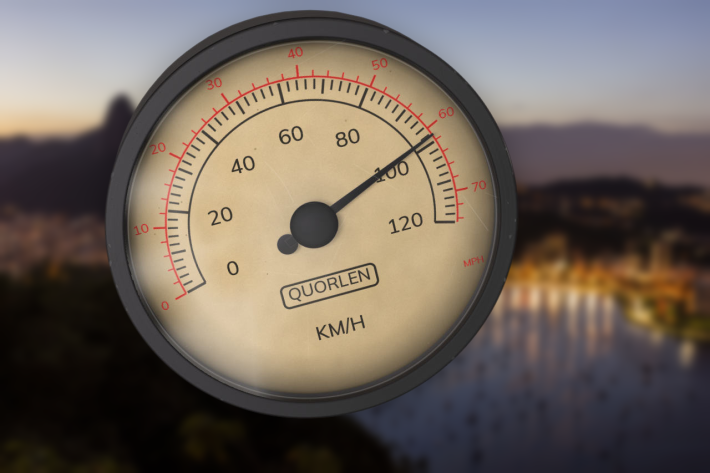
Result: 98
